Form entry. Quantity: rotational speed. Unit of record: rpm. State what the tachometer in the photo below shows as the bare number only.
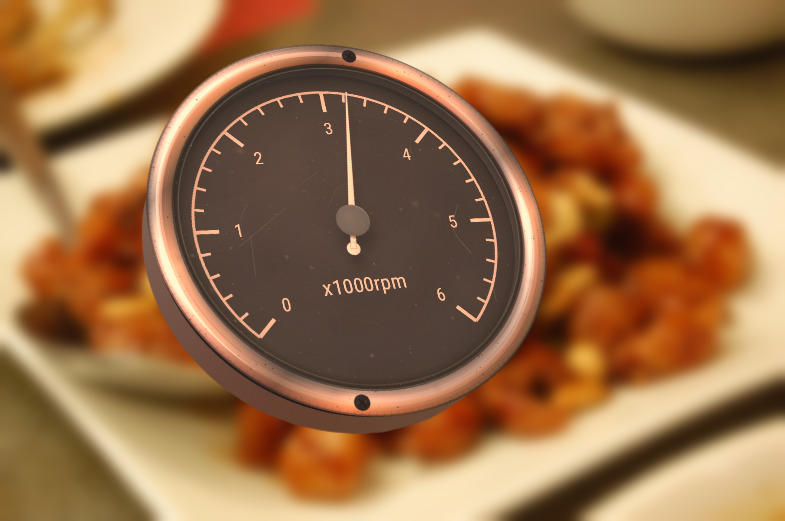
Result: 3200
